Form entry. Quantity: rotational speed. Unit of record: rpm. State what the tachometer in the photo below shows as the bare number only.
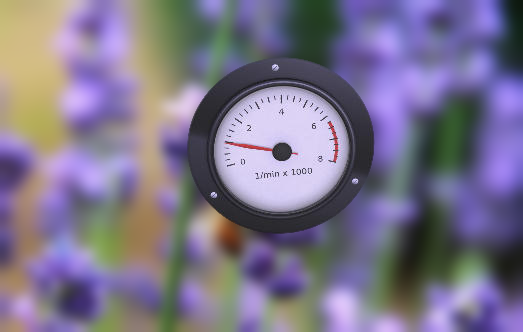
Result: 1000
